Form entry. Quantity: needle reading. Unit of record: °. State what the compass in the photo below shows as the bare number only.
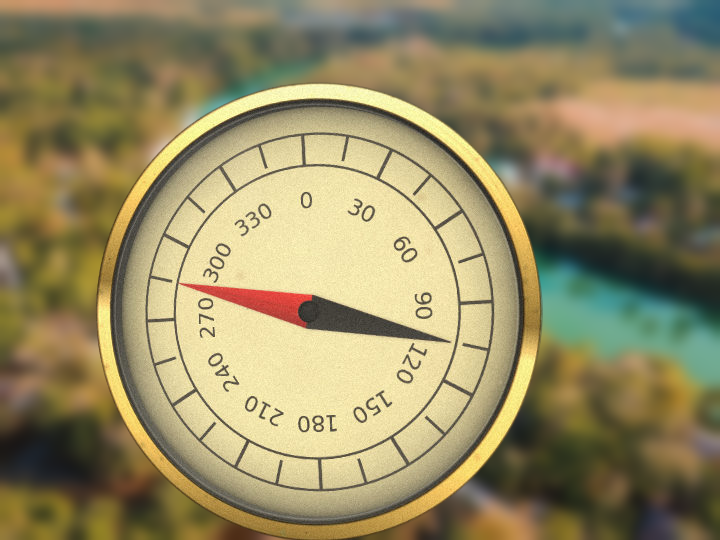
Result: 285
